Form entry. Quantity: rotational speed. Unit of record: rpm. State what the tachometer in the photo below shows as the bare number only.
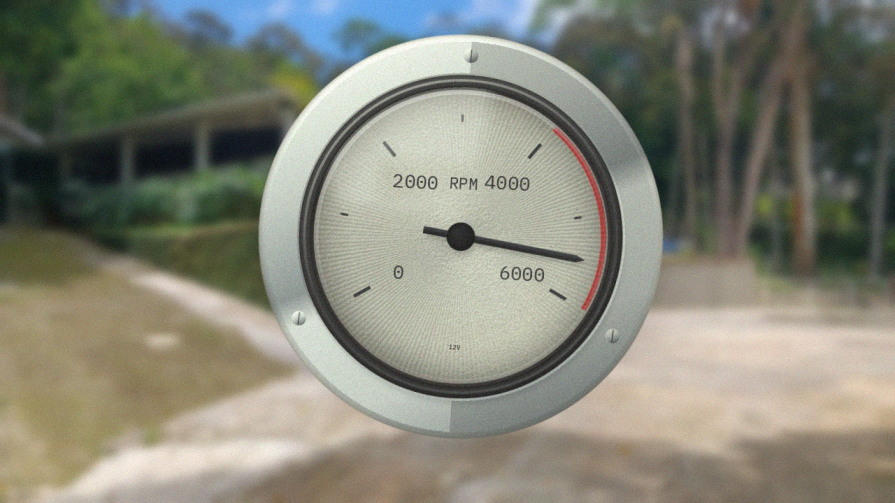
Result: 5500
